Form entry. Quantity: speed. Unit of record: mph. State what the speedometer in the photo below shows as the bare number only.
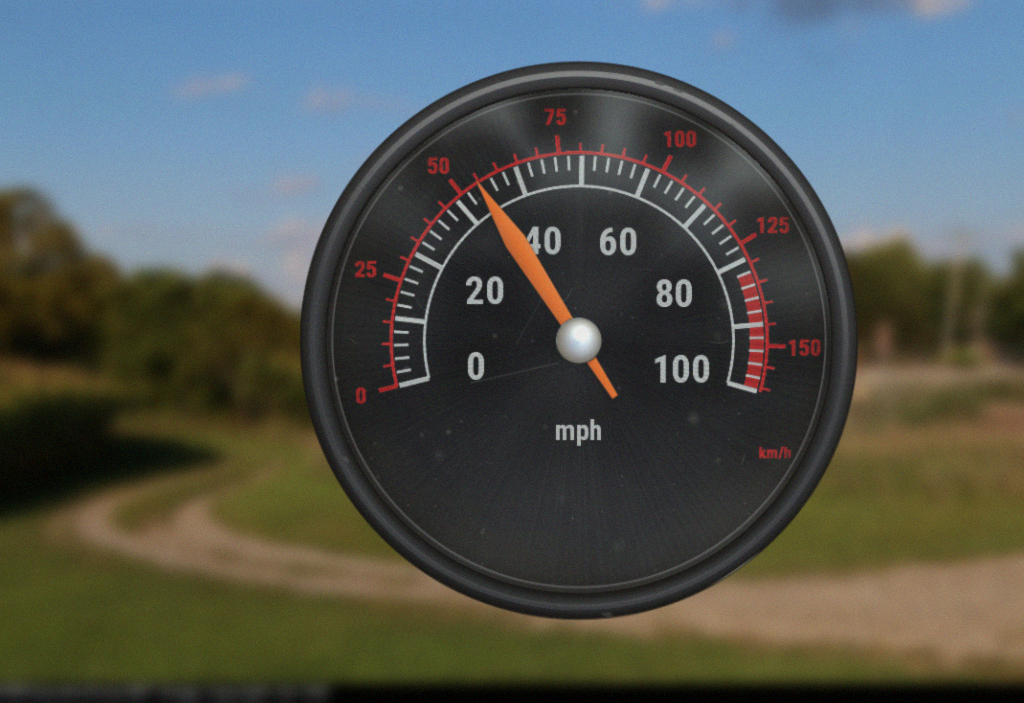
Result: 34
